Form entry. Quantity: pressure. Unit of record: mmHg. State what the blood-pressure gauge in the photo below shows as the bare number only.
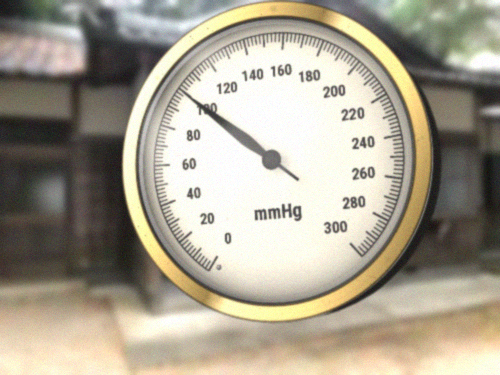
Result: 100
